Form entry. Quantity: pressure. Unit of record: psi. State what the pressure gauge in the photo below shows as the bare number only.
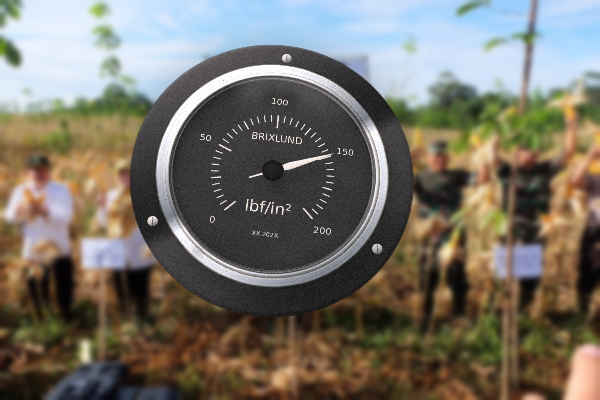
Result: 150
